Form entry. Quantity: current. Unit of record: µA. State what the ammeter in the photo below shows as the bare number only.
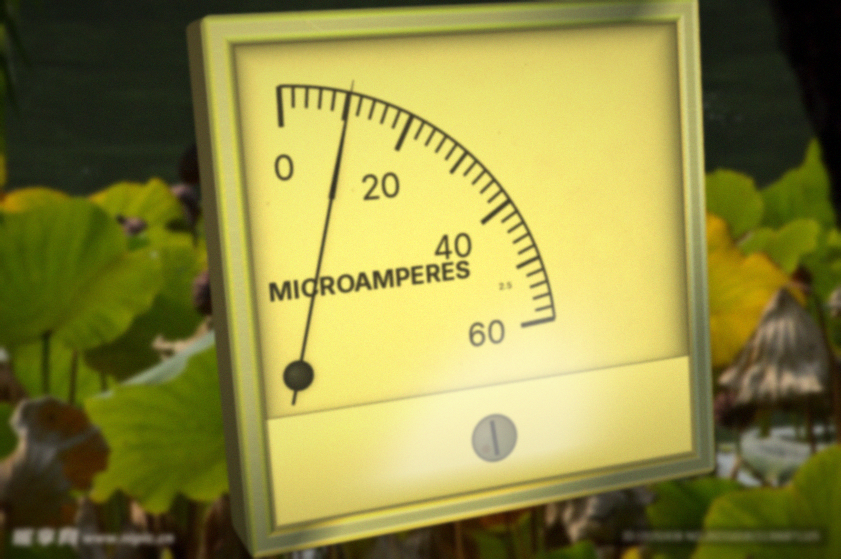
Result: 10
